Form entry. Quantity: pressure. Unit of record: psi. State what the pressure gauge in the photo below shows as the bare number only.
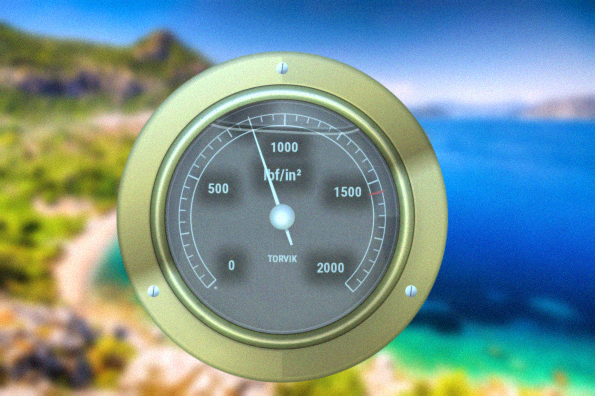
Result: 850
